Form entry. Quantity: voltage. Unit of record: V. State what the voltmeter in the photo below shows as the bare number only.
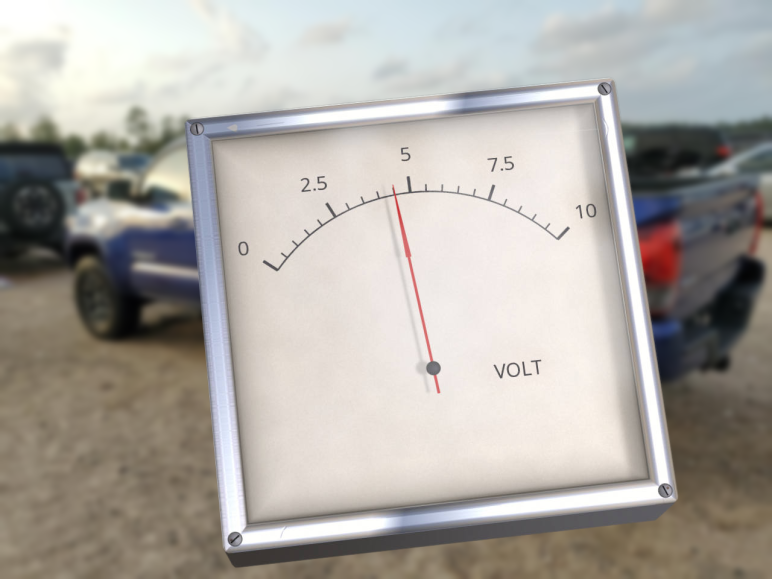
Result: 4.5
